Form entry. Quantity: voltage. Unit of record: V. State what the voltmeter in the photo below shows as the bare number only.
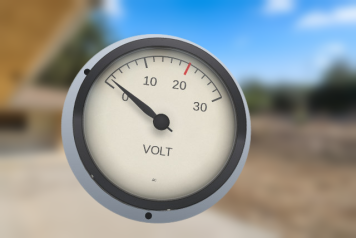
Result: 1
